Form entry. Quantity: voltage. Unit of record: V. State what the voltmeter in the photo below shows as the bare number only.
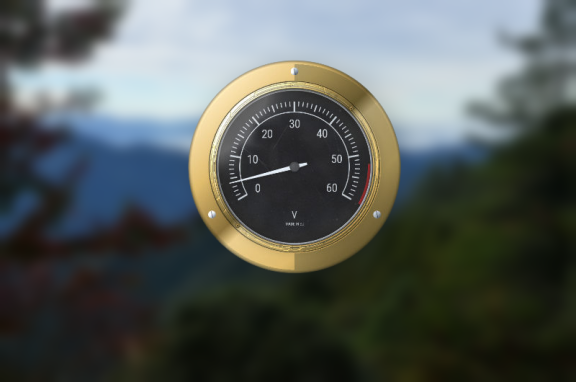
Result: 4
